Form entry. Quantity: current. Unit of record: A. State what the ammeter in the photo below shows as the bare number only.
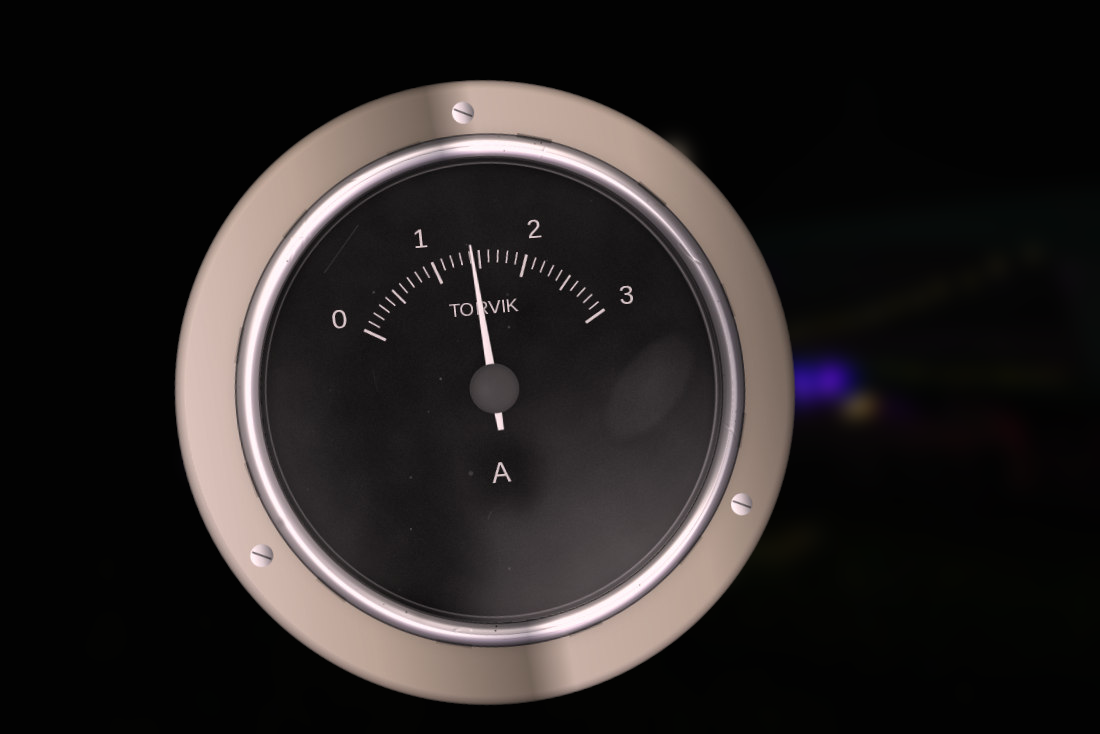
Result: 1.4
